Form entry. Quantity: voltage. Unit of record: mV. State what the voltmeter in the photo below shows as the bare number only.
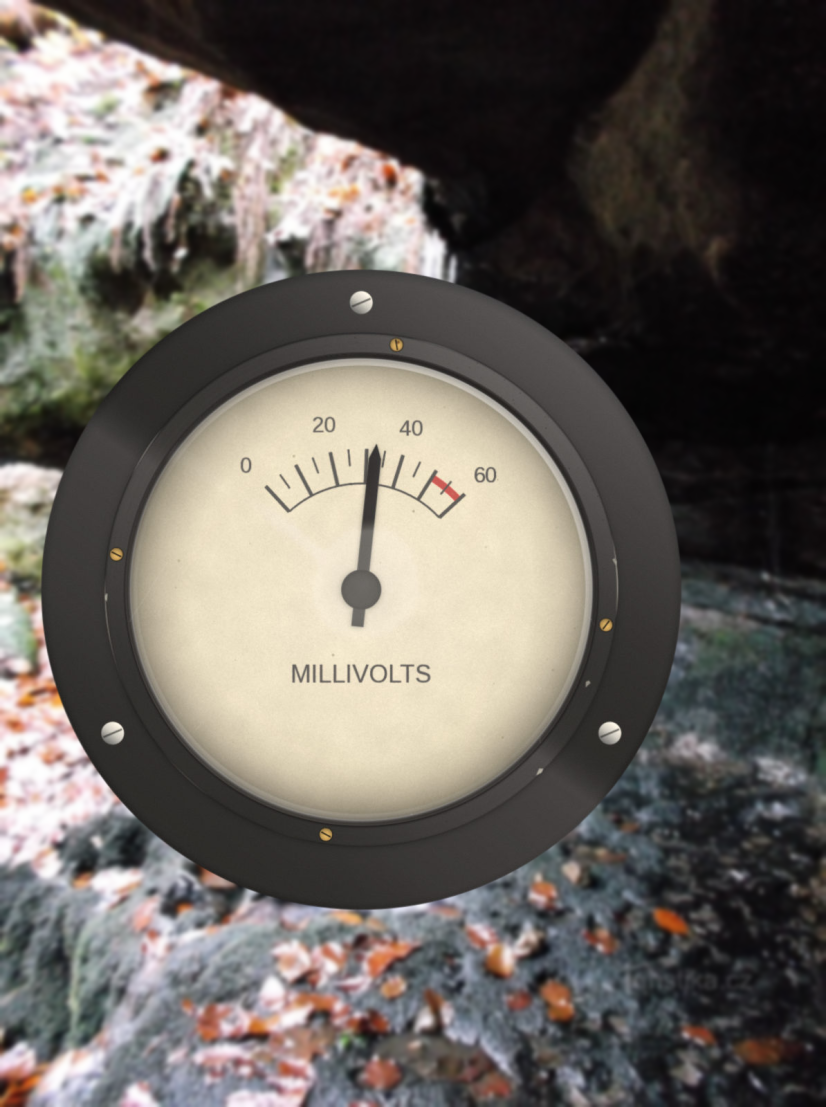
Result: 32.5
